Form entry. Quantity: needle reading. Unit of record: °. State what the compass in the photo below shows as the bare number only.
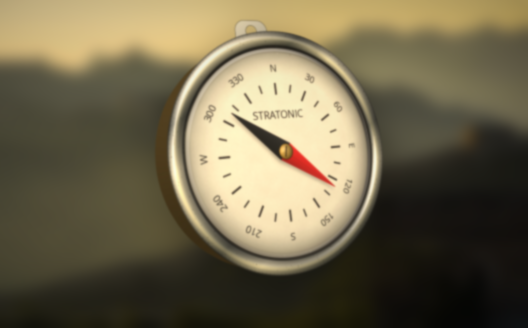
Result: 127.5
